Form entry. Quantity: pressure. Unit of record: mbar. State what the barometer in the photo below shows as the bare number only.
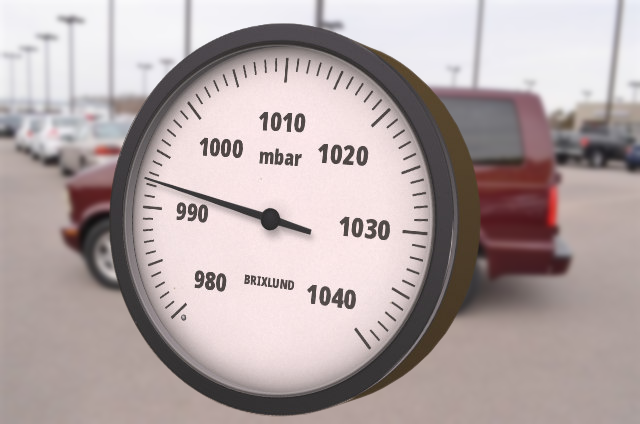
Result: 992.5
